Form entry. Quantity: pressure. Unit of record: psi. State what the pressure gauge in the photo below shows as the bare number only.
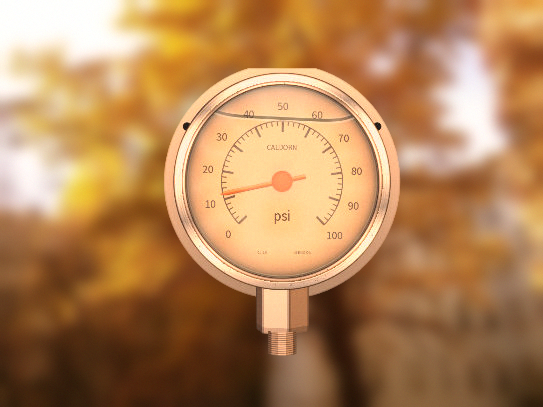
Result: 12
